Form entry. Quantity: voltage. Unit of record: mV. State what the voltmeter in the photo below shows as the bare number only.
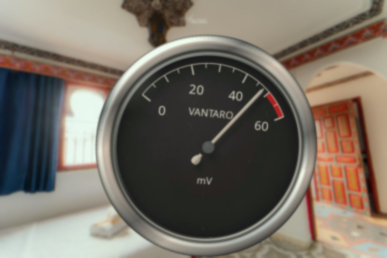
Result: 47.5
